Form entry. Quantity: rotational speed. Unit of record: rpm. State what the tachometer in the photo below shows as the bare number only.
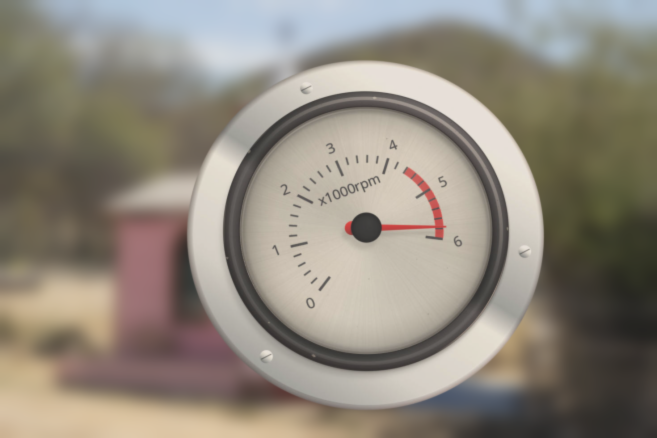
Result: 5800
